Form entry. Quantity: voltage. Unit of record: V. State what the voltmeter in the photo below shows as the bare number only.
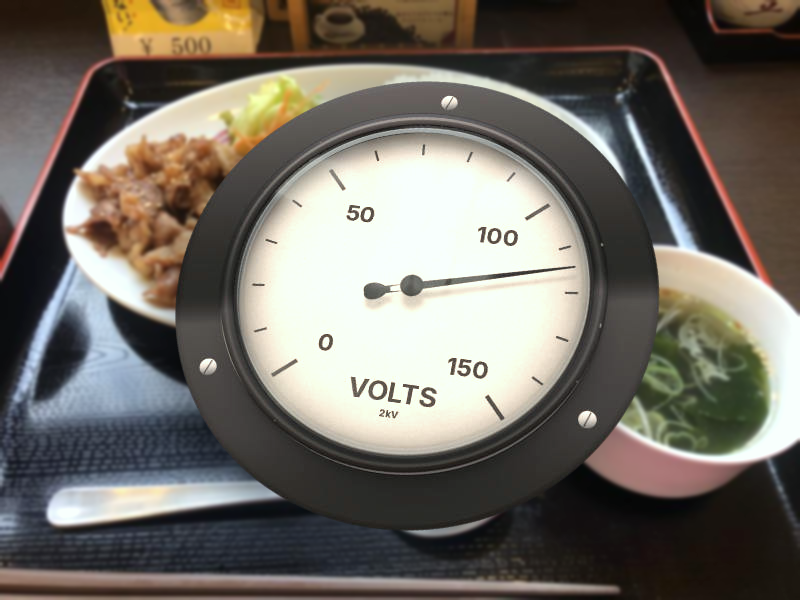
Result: 115
